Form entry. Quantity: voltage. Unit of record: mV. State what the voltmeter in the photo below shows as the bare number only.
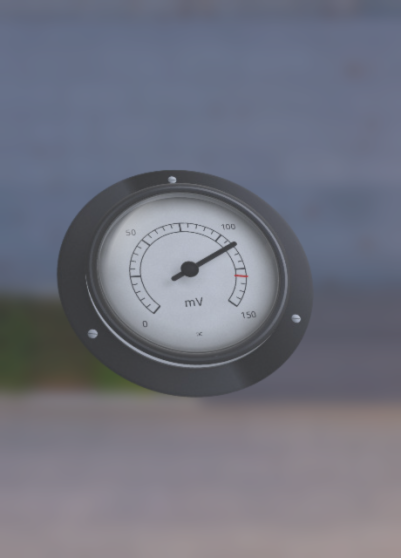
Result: 110
